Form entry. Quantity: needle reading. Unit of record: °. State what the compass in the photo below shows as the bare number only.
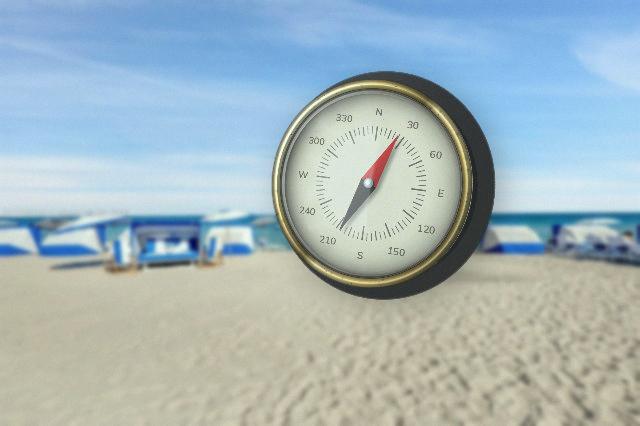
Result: 25
